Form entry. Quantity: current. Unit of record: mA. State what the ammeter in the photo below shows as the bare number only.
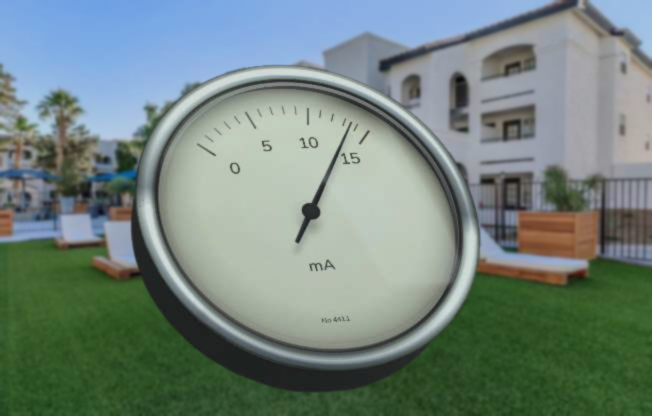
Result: 13.5
